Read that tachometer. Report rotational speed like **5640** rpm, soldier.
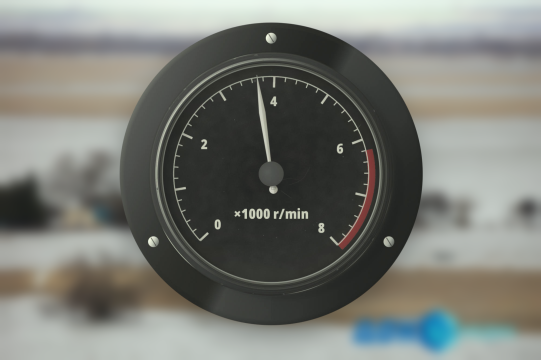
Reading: **3700** rpm
